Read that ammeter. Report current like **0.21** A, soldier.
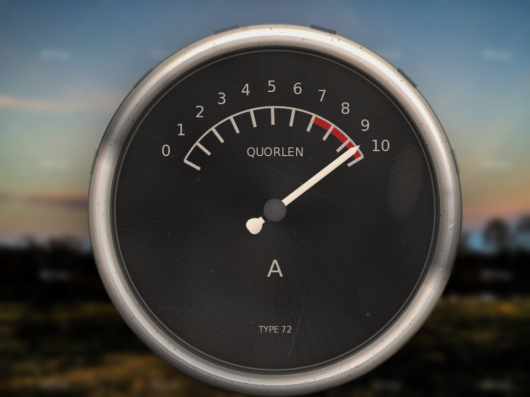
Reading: **9.5** A
